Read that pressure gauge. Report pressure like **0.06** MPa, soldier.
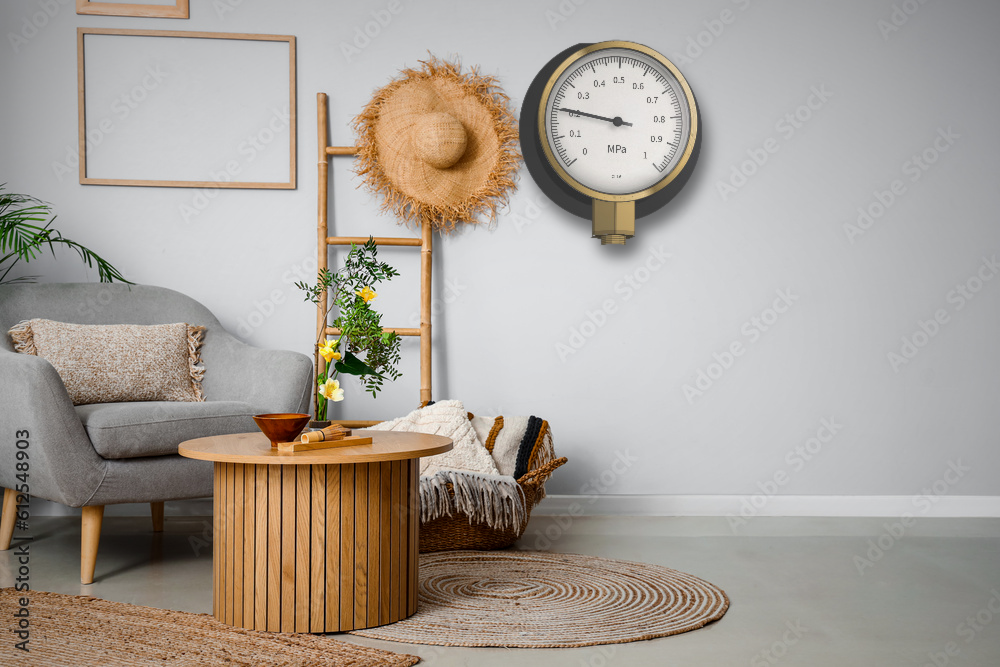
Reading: **0.2** MPa
